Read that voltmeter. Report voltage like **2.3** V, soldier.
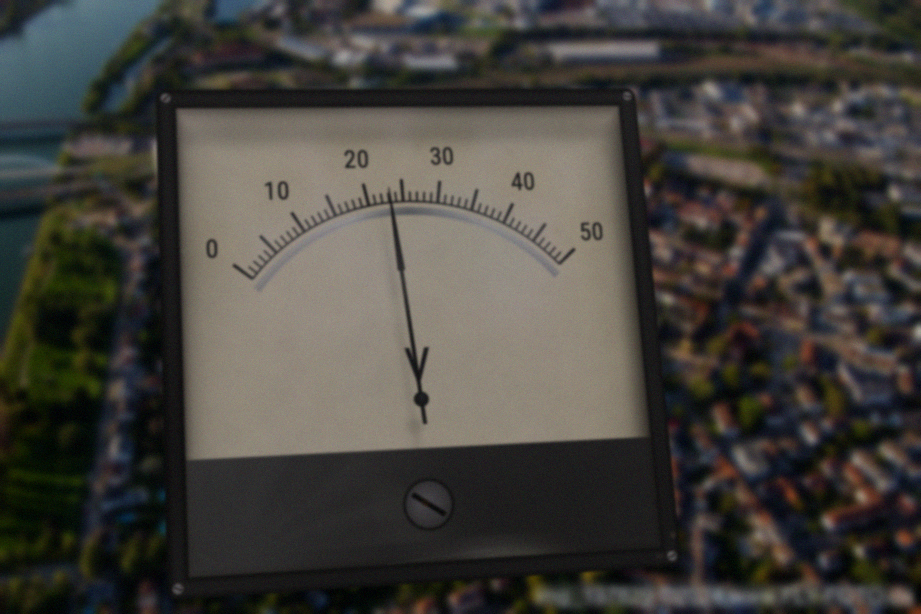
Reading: **23** V
